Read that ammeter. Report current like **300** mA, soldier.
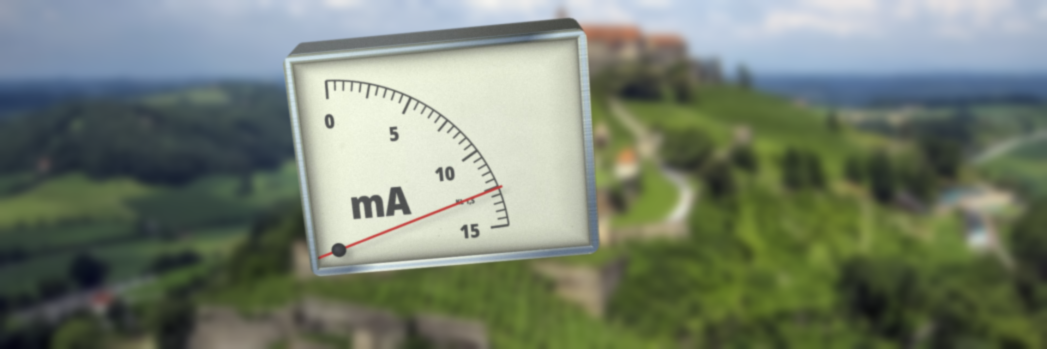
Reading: **12.5** mA
